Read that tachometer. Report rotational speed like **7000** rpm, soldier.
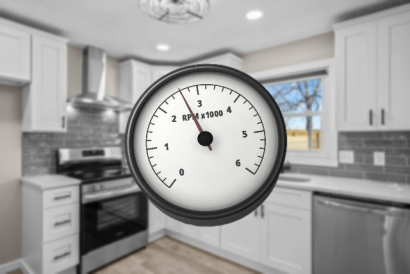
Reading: **2600** rpm
